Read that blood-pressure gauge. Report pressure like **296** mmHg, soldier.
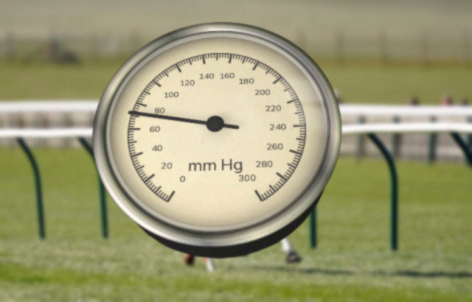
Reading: **70** mmHg
